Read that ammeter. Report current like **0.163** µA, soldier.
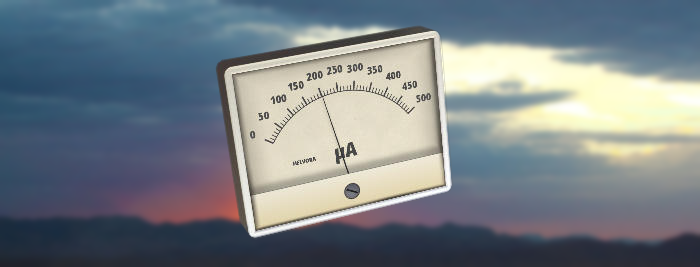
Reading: **200** µA
